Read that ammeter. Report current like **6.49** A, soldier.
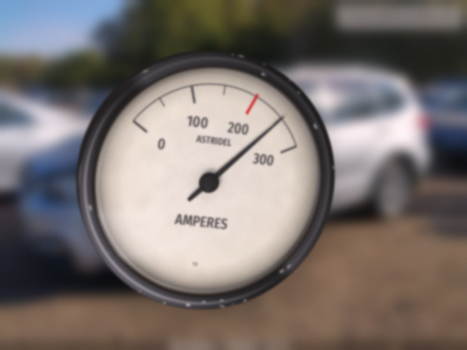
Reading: **250** A
